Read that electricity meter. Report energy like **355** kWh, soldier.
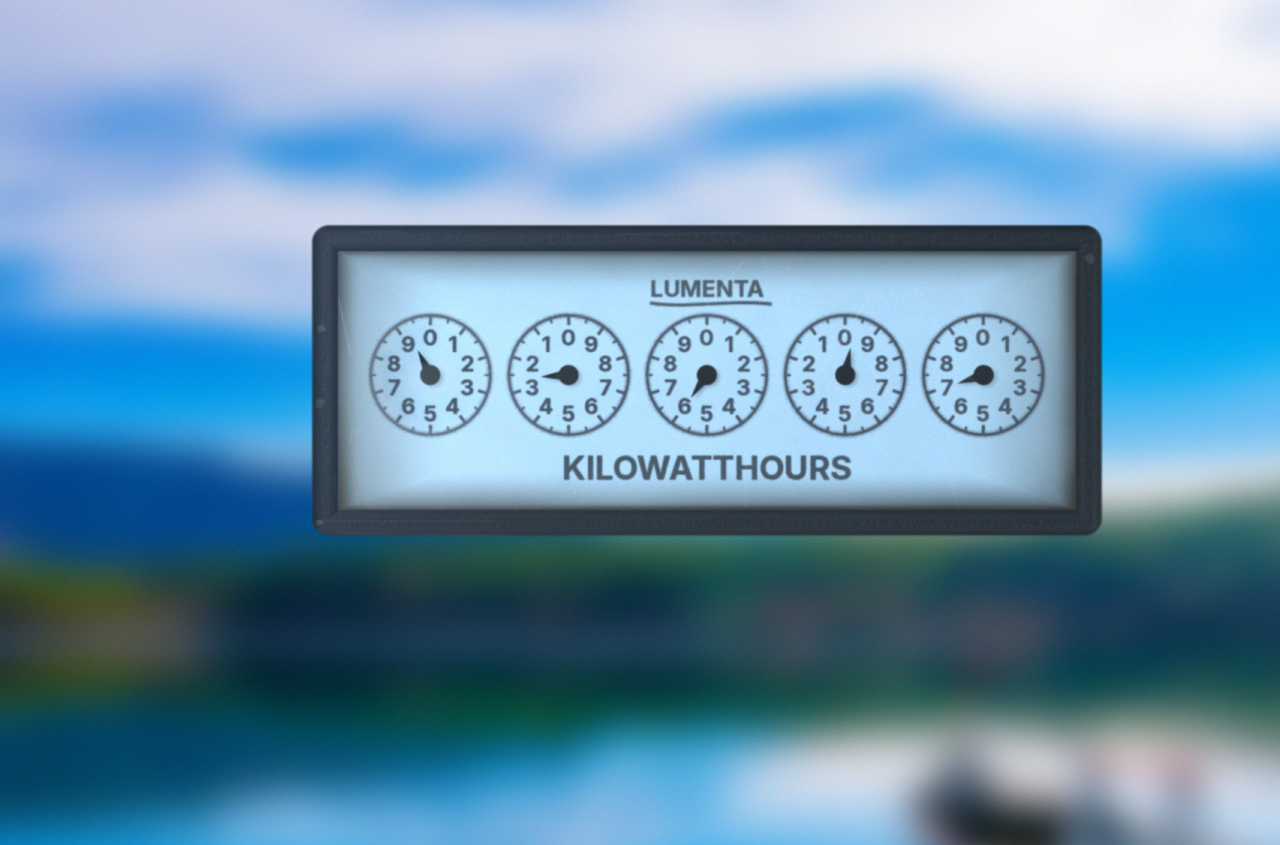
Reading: **92597** kWh
